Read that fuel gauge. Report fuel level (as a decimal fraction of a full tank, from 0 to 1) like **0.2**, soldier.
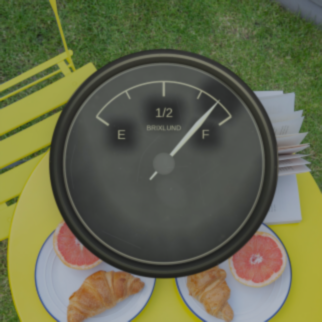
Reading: **0.875**
